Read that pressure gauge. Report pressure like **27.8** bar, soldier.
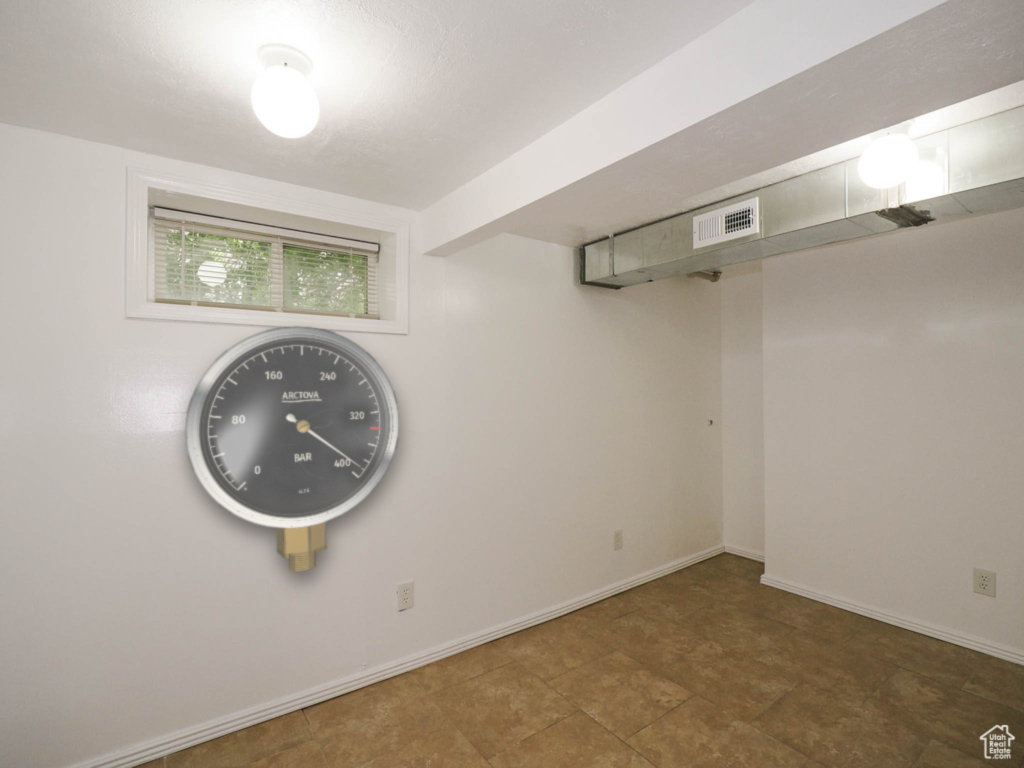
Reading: **390** bar
